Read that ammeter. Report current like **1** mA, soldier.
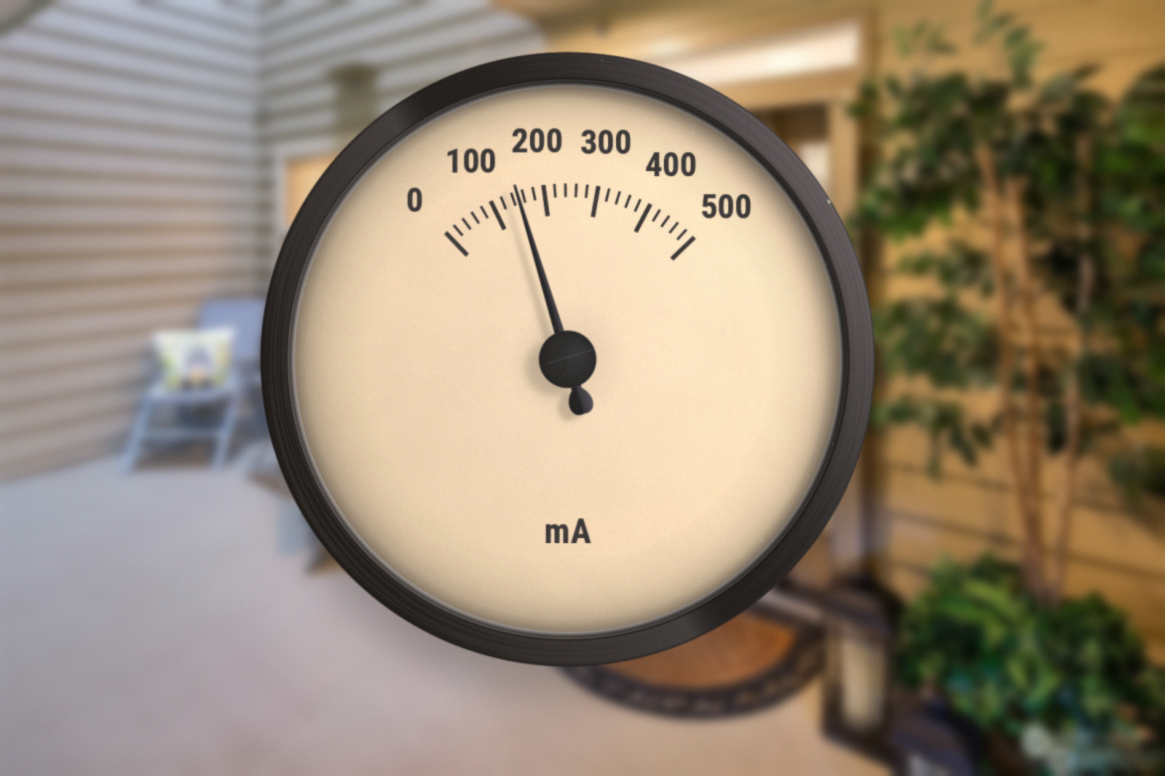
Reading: **150** mA
